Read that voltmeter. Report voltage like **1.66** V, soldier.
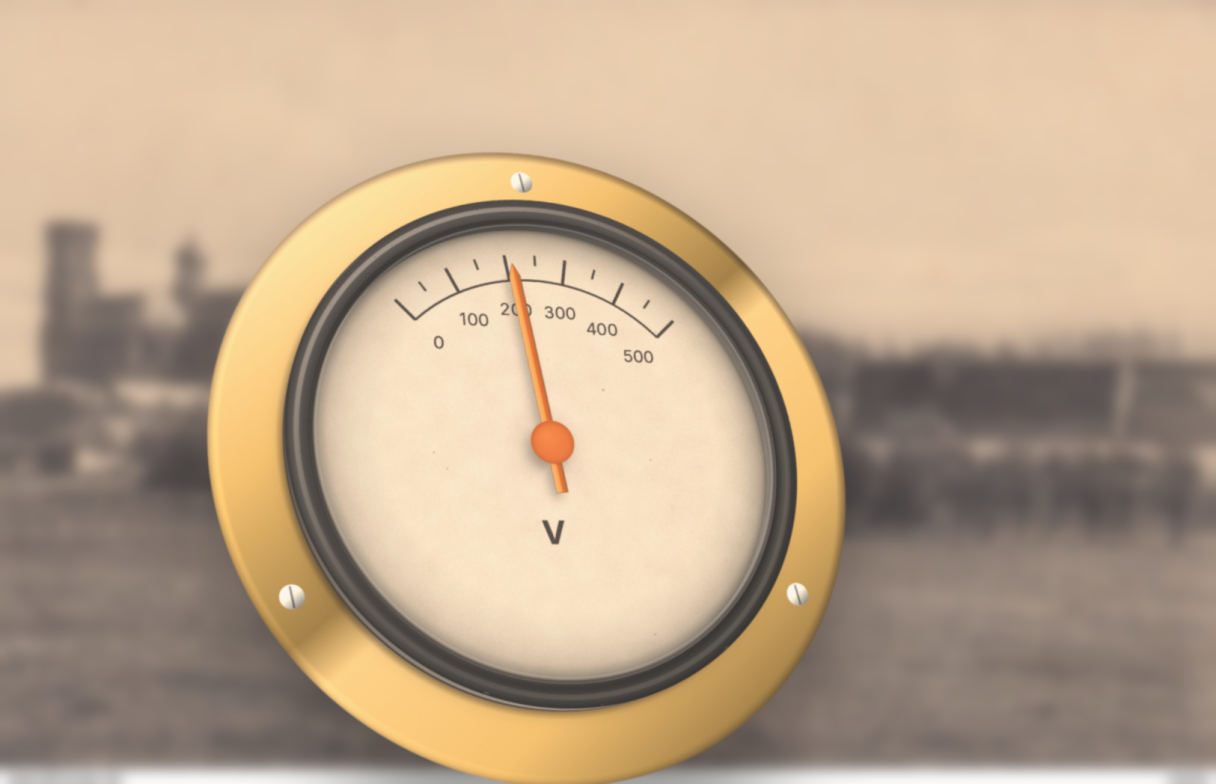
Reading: **200** V
